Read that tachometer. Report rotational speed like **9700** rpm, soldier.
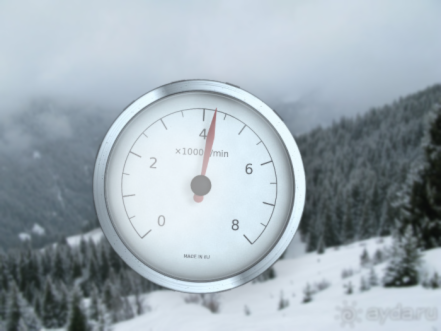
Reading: **4250** rpm
